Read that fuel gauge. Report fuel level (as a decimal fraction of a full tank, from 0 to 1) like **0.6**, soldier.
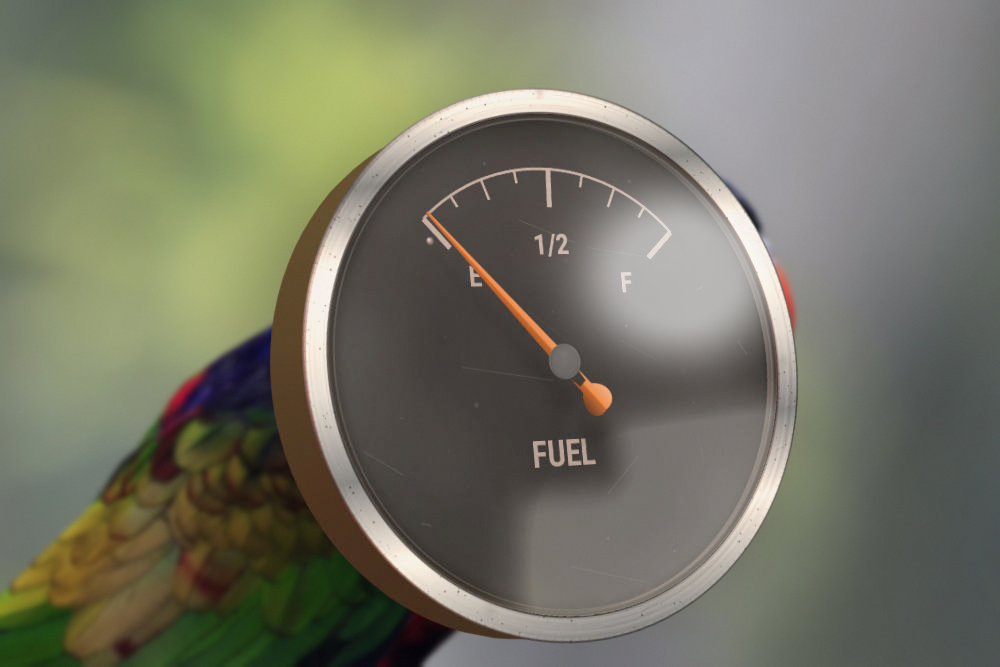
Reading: **0**
